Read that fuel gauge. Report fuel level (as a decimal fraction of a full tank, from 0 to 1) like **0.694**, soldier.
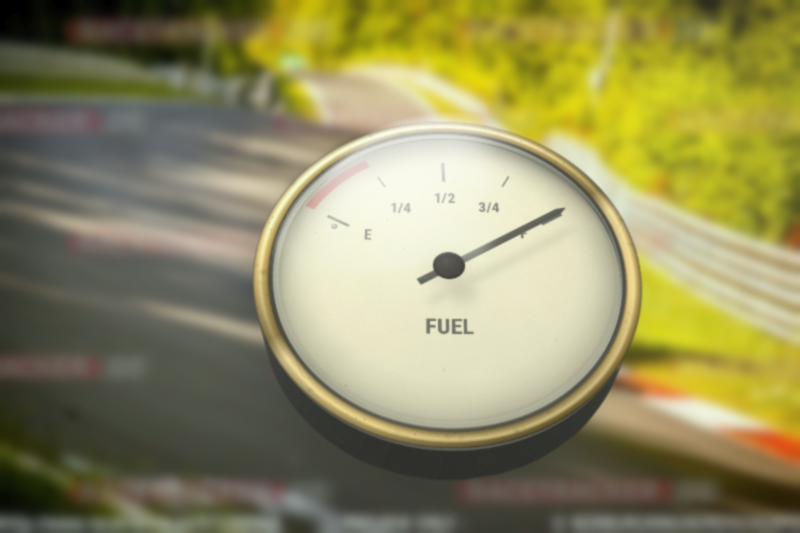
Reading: **1**
